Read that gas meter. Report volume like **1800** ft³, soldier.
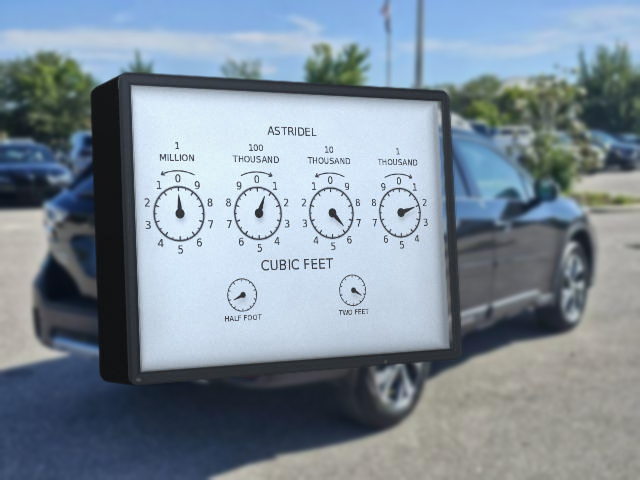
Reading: **6200** ft³
